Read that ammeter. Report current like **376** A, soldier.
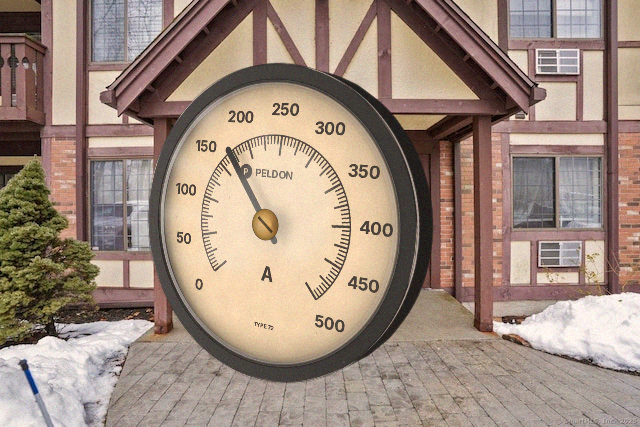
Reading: **175** A
